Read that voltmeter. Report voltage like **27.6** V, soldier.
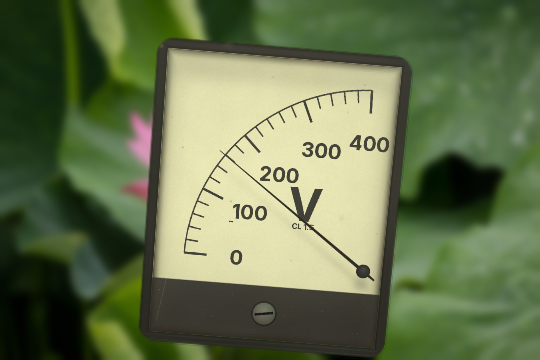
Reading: **160** V
